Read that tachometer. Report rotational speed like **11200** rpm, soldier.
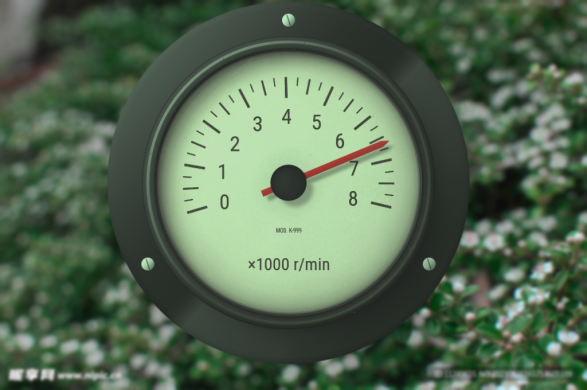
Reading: **6625** rpm
